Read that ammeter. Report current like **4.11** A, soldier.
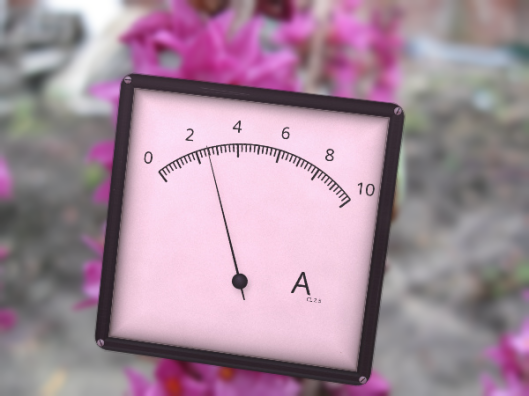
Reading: **2.6** A
